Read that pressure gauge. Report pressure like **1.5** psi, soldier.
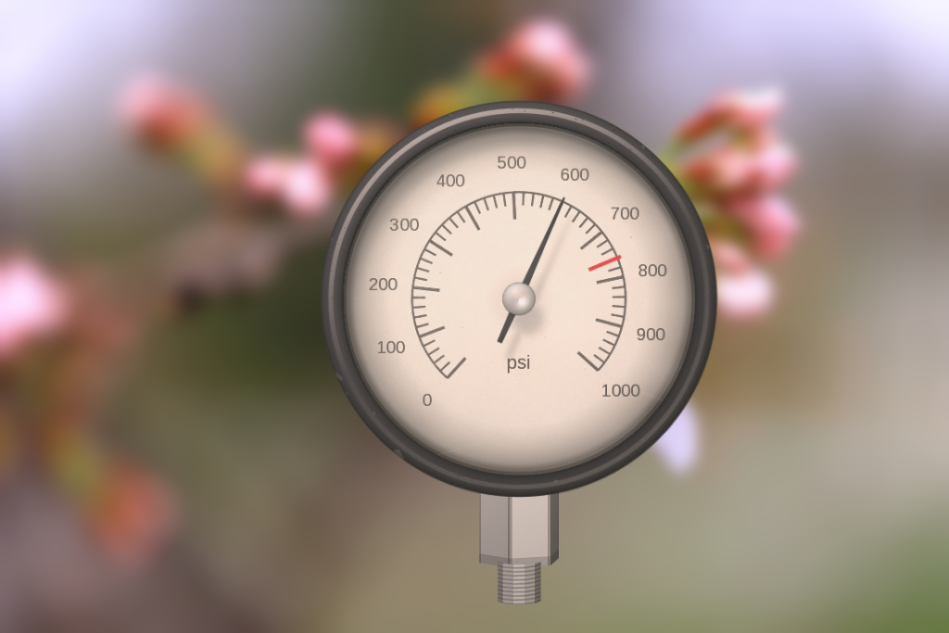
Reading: **600** psi
